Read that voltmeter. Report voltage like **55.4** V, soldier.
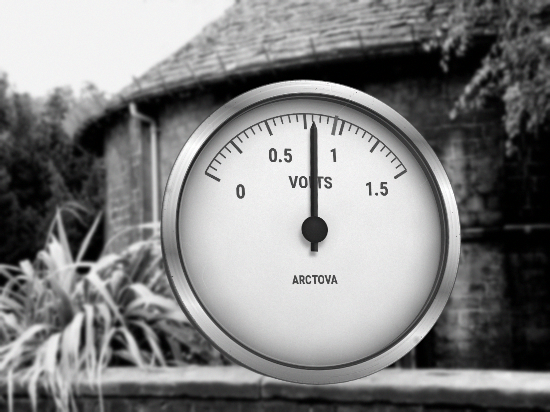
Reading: **0.8** V
